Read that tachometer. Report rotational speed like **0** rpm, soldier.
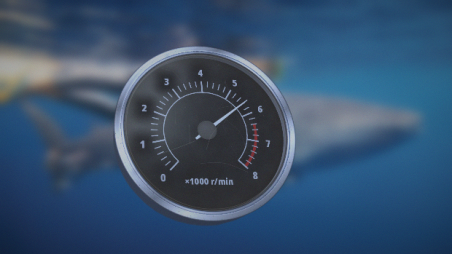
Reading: **5600** rpm
